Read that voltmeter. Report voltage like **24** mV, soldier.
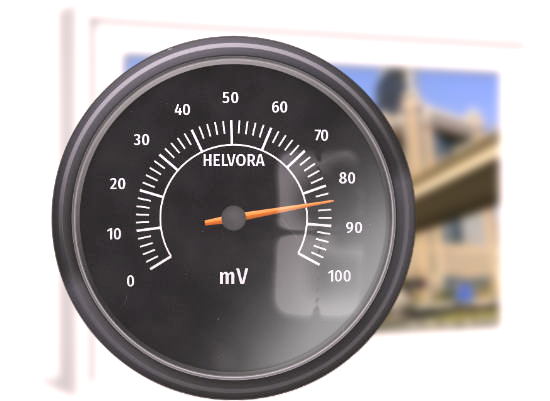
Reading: **84** mV
